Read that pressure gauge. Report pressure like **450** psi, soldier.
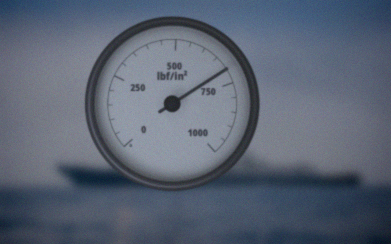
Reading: **700** psi
